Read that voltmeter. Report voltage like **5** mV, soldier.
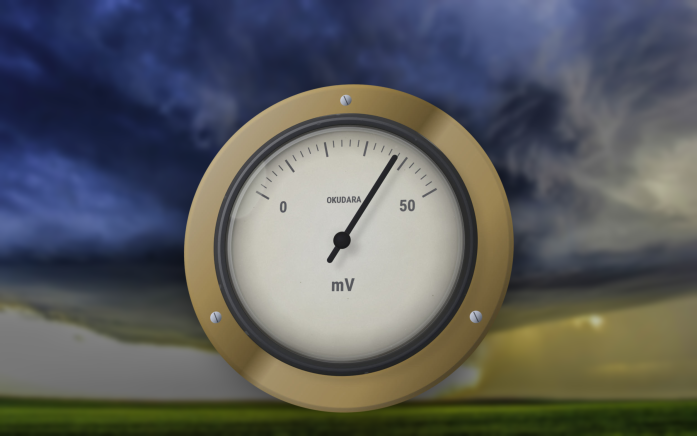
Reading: **38** mV
